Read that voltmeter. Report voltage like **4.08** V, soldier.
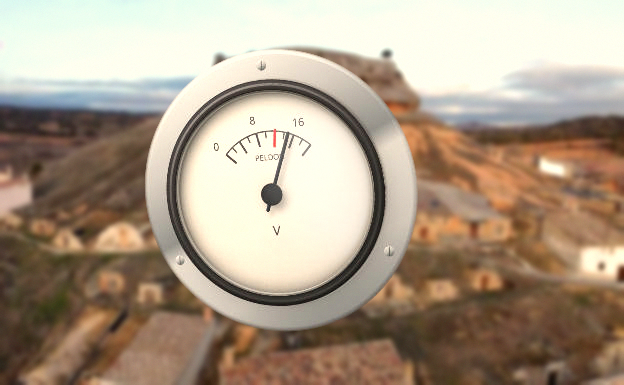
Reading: **15** V
